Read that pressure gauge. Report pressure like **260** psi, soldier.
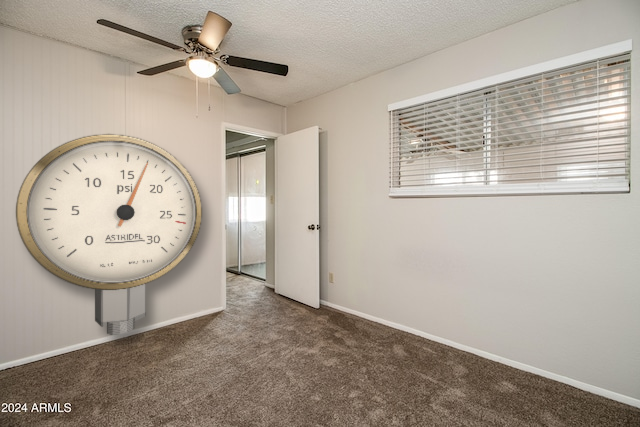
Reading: **17** psi
